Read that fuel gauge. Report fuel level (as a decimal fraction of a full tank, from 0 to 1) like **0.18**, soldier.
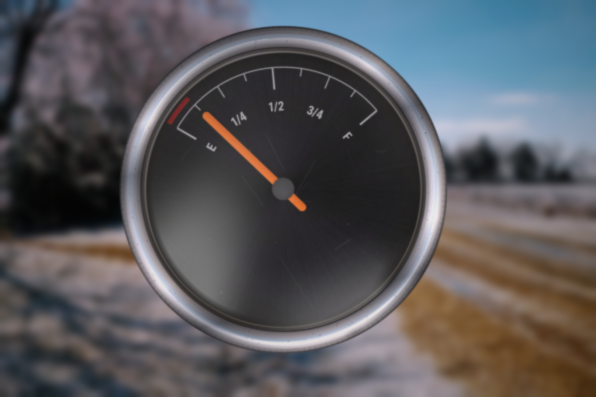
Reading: **0.125**
